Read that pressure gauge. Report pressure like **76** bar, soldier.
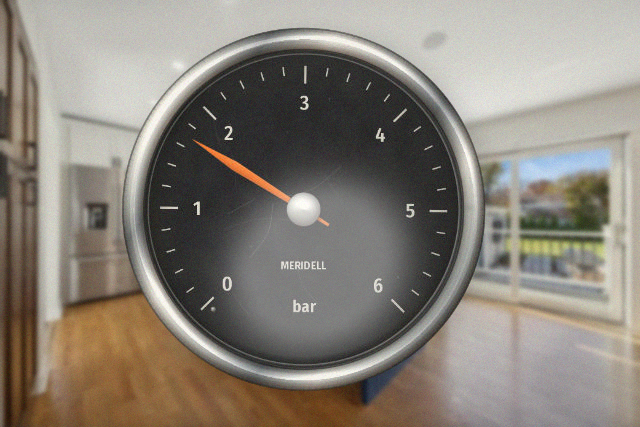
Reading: **1.7** bar
